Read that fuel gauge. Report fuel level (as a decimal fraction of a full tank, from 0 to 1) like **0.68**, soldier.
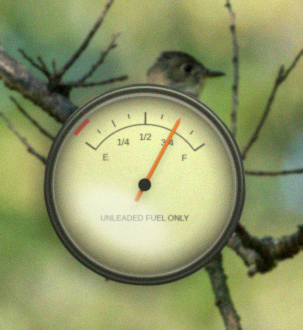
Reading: **0.75**
